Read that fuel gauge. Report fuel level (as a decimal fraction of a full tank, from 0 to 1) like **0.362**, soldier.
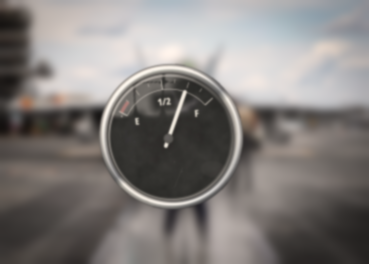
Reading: **0.75**
